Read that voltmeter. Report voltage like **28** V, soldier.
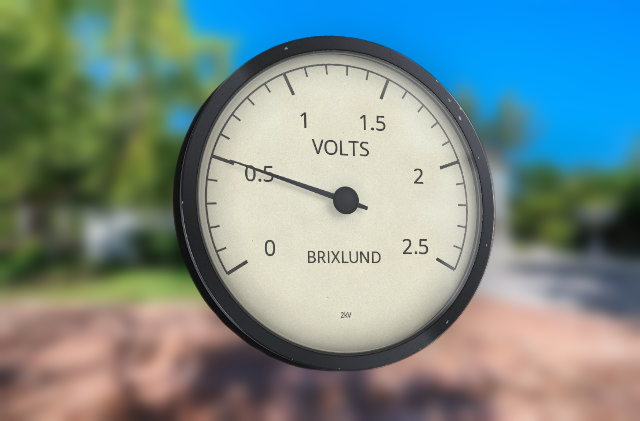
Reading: **0.5** V
